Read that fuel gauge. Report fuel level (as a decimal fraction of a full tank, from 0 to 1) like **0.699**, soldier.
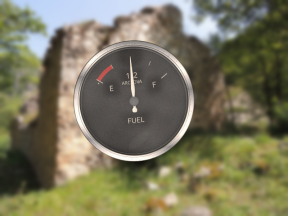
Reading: **0.5**
